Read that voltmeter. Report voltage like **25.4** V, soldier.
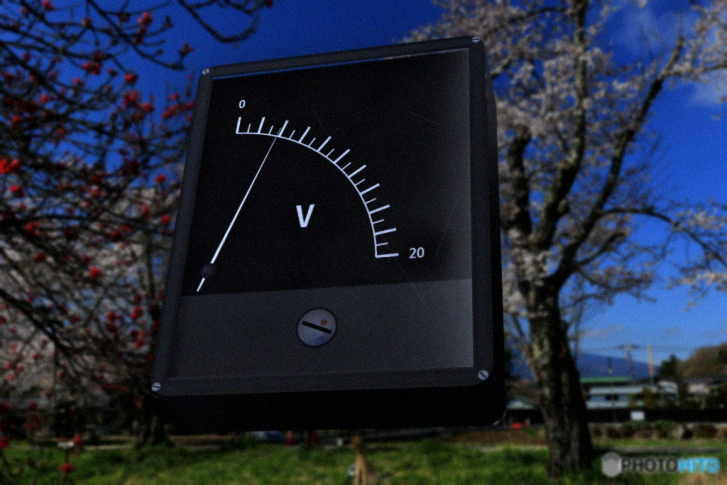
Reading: **4** V
